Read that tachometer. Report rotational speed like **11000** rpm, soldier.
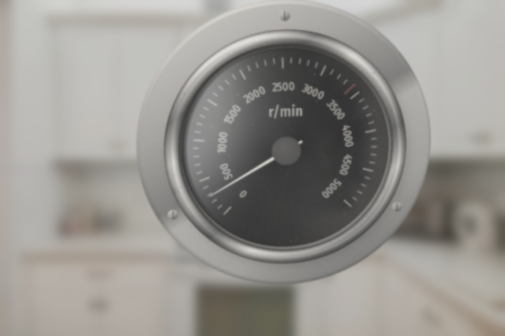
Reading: **300** rpm
